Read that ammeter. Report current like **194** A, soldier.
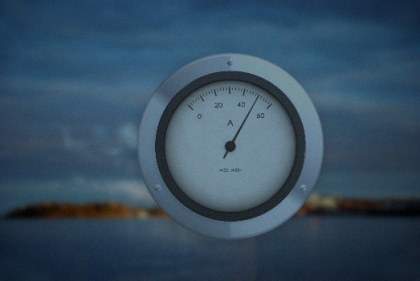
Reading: **50** A
